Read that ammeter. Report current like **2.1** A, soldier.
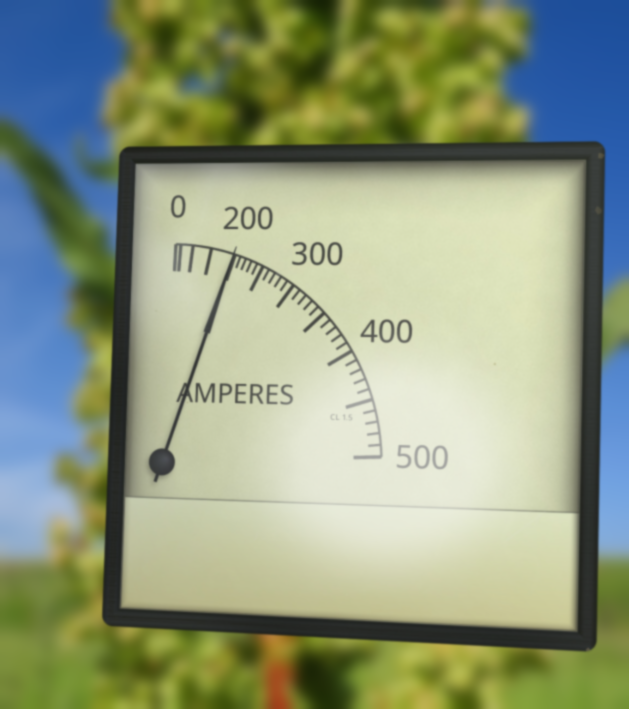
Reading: **200** A
